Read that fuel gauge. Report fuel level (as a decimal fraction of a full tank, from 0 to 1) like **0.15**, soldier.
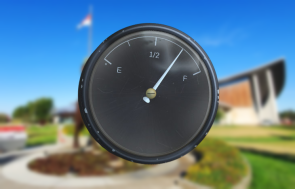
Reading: **0.75**
